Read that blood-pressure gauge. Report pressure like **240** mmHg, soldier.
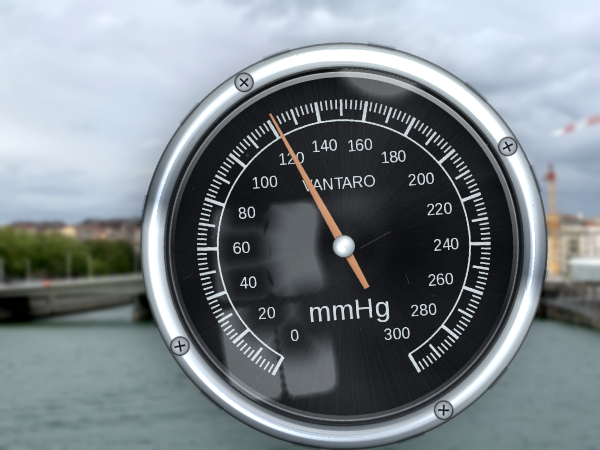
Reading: **122** mmHg
